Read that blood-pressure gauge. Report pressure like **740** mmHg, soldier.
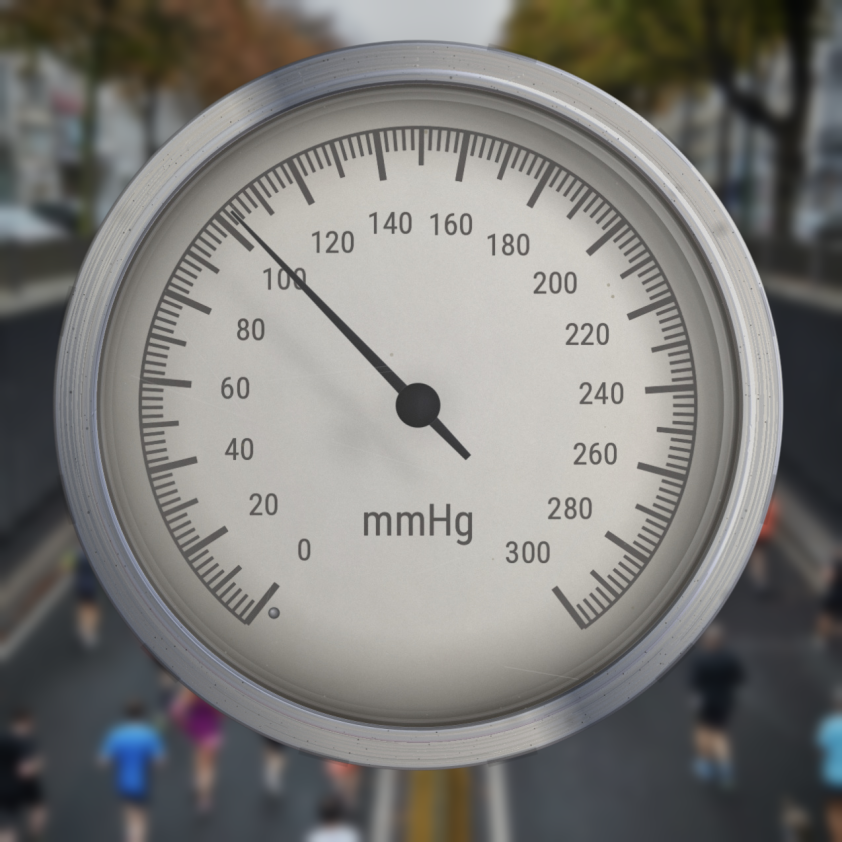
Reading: **103** mmHg
